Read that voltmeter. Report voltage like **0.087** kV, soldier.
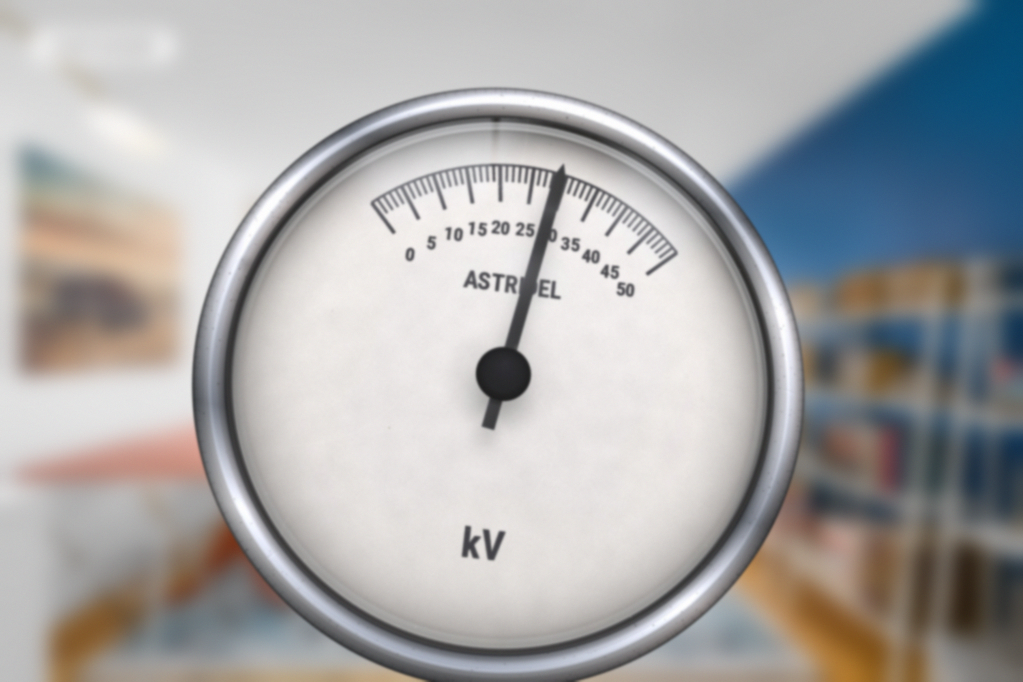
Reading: **29** kV
